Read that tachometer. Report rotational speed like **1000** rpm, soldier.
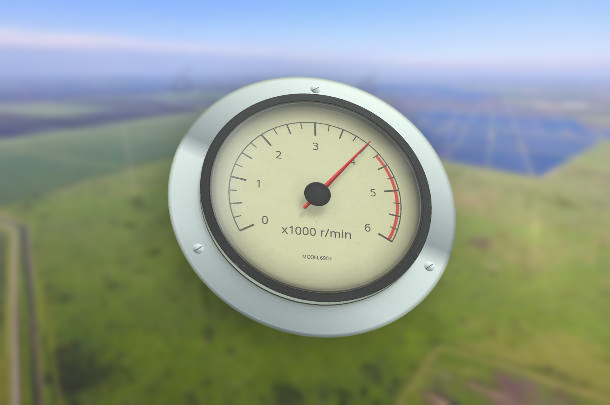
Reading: **4000** rpm
